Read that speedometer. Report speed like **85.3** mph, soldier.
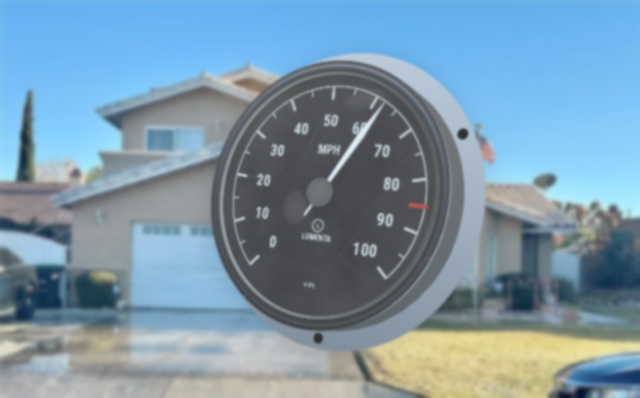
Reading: **62.5** mph
